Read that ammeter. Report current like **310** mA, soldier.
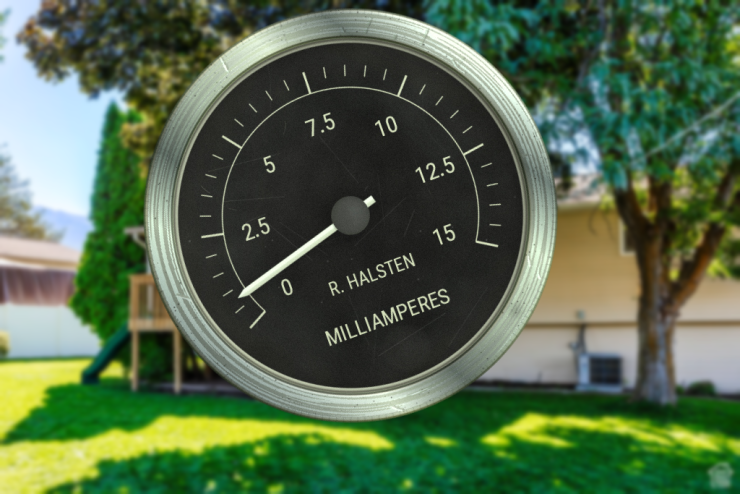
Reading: **0.75** mA
